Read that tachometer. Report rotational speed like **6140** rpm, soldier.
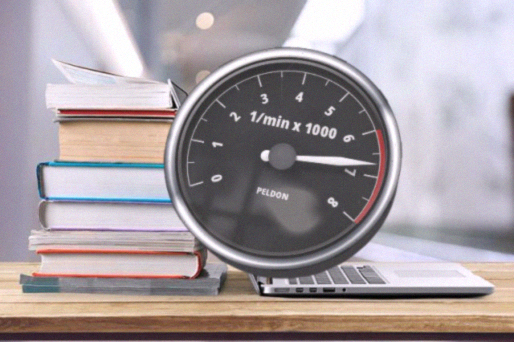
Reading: **6750** rpm
